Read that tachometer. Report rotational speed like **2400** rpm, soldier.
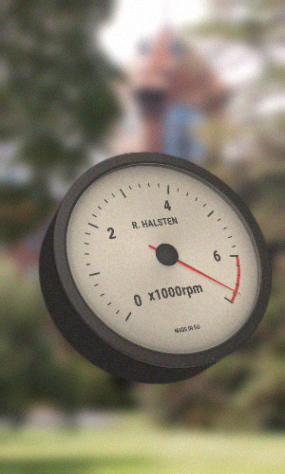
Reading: **6800** rpm
